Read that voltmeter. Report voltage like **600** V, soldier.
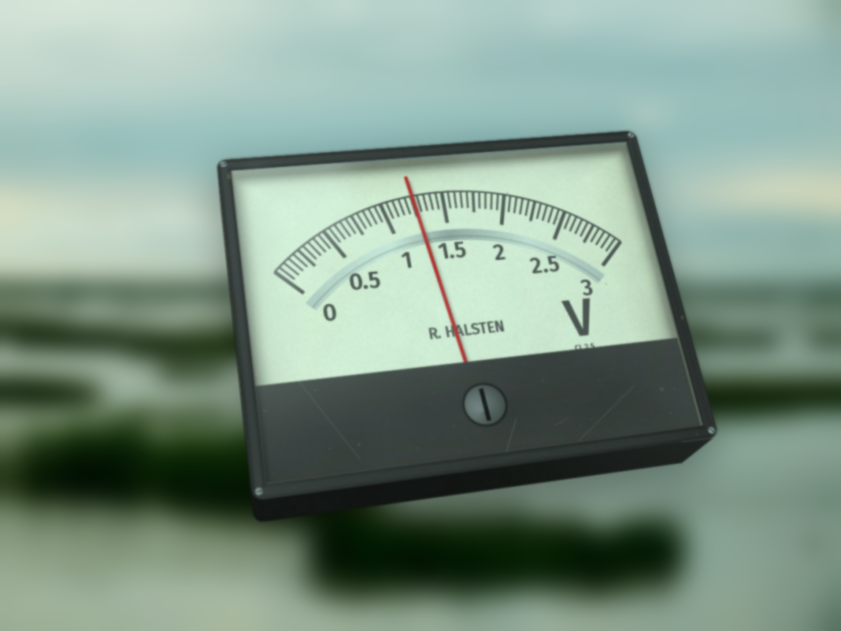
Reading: **1.25** V
